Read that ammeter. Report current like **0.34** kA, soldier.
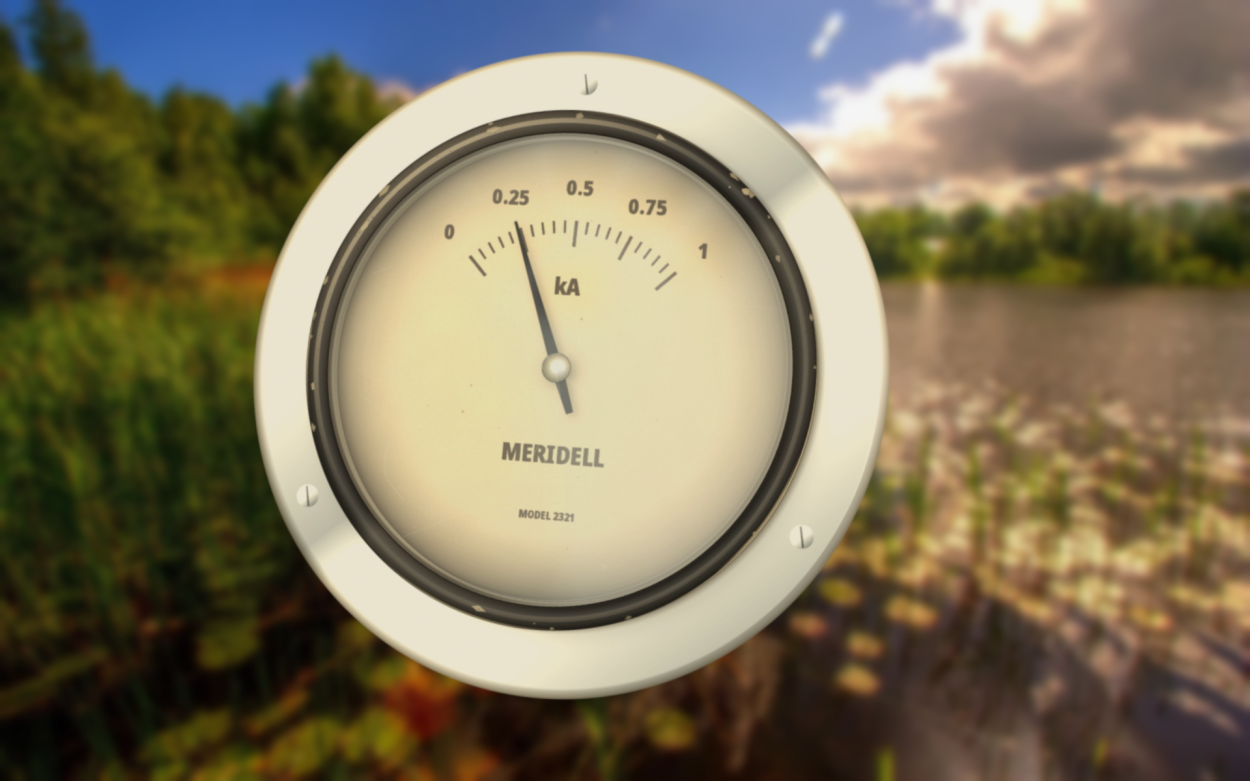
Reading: **0.25** kA
